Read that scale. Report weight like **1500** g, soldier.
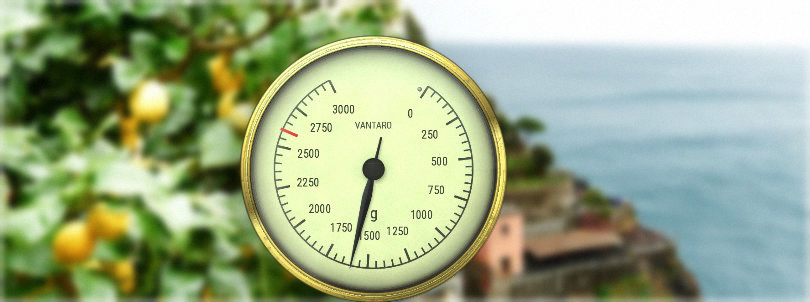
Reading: **1600** g
